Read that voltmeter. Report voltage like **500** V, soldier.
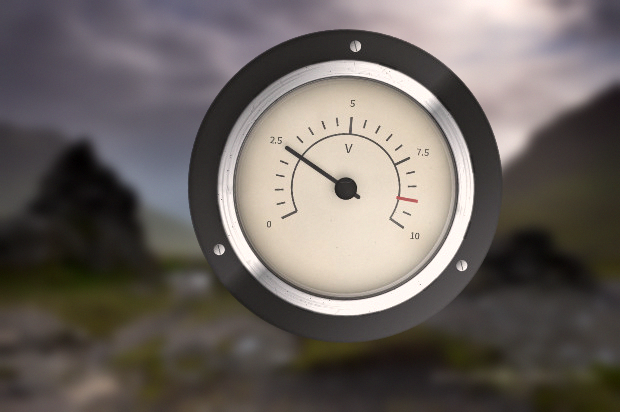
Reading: **2.5** V
